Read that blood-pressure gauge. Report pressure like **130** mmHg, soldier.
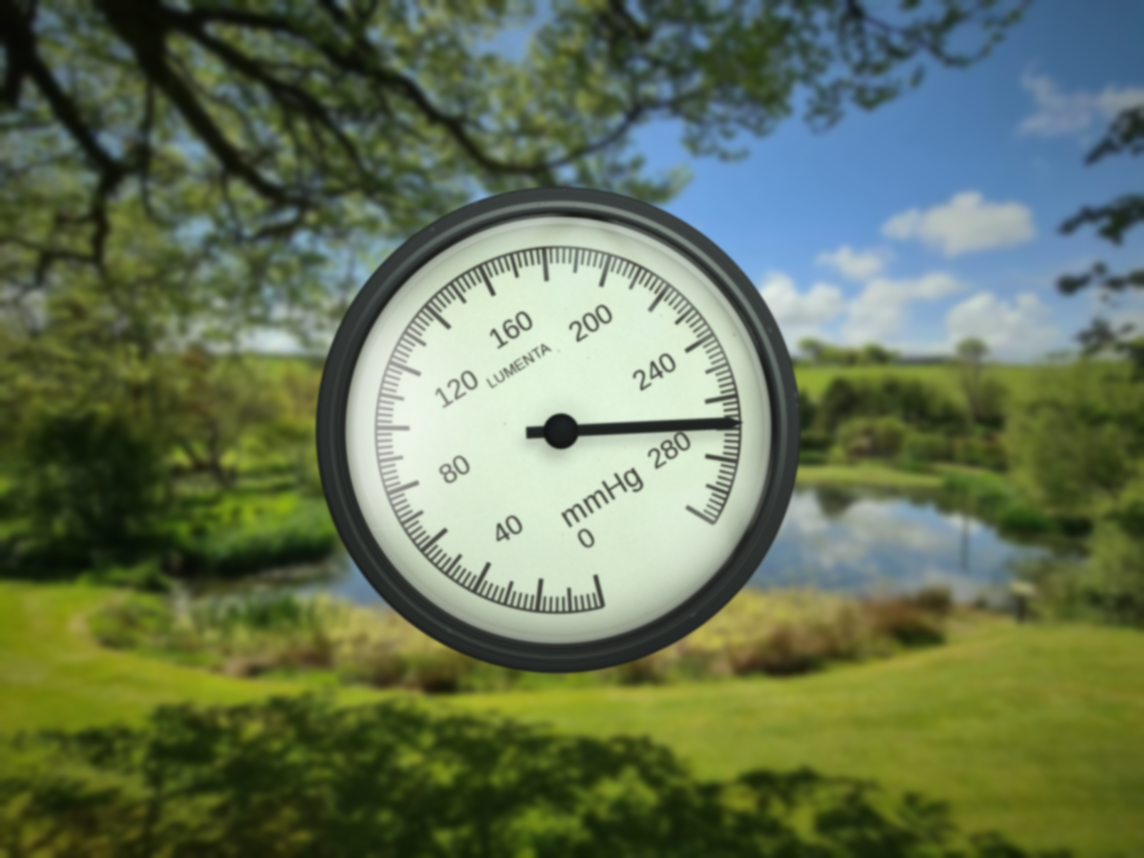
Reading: **268** mmHg
